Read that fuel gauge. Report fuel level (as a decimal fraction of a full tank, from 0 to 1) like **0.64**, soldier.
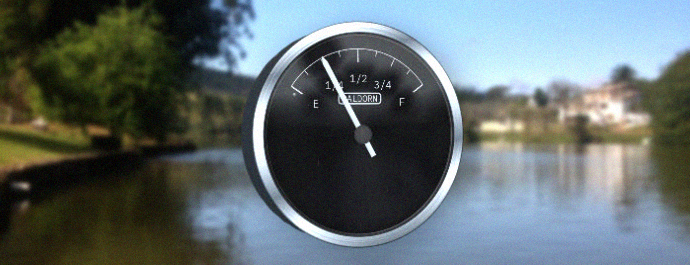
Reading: **0.25**
